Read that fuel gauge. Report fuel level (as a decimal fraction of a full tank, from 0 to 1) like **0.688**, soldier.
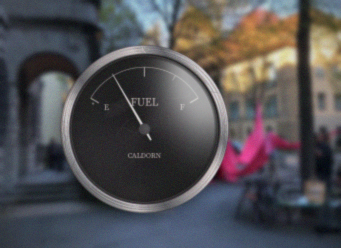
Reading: **0.25**
